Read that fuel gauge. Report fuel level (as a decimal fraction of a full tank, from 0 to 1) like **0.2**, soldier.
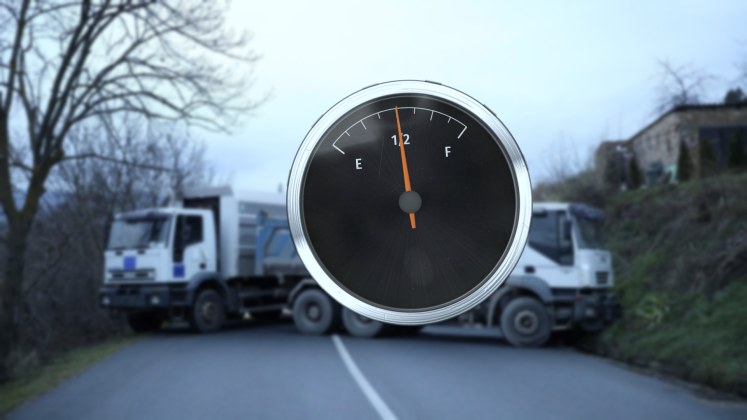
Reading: **0.5**
